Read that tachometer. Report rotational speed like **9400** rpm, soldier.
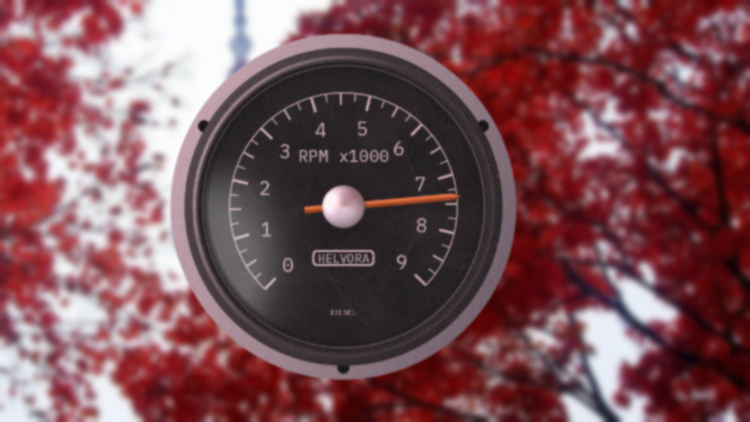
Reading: **7375** rpm
